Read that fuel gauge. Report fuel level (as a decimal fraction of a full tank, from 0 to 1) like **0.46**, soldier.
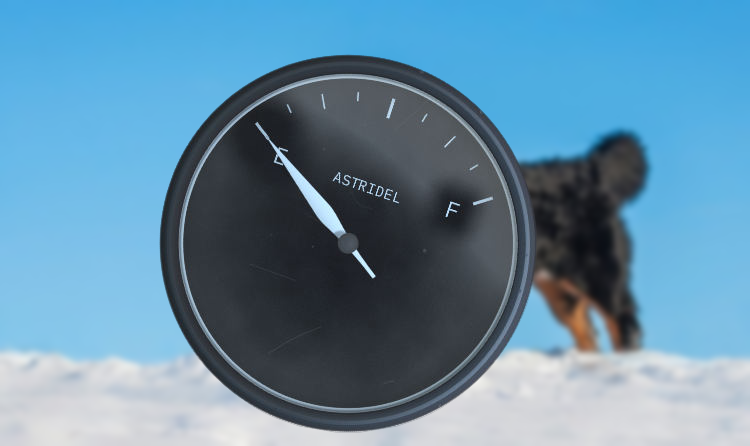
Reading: **0**
